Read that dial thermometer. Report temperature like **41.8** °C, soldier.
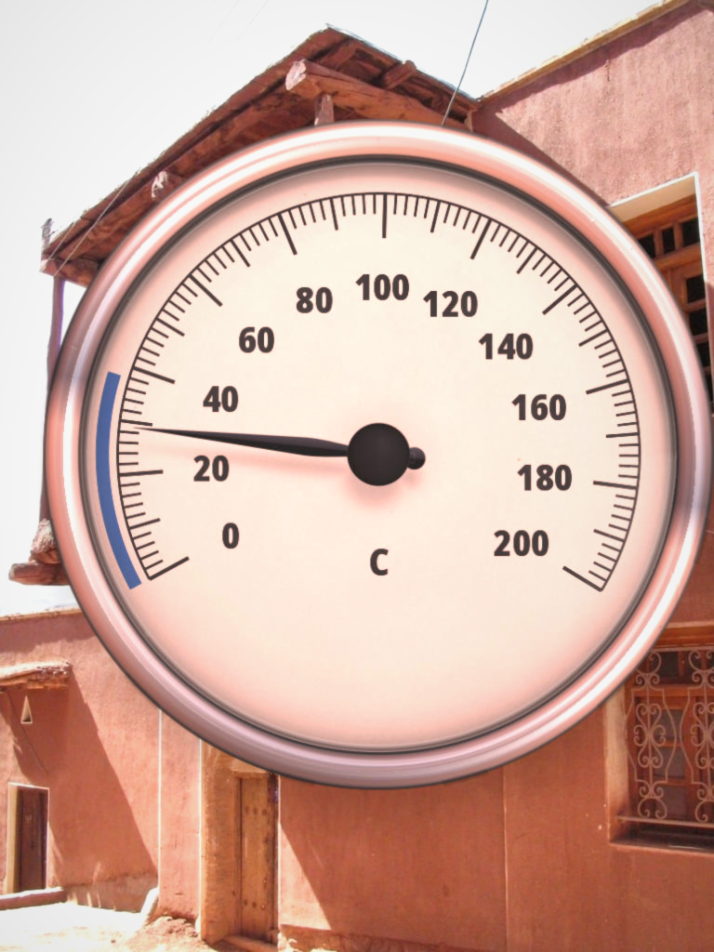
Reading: **29** °C
